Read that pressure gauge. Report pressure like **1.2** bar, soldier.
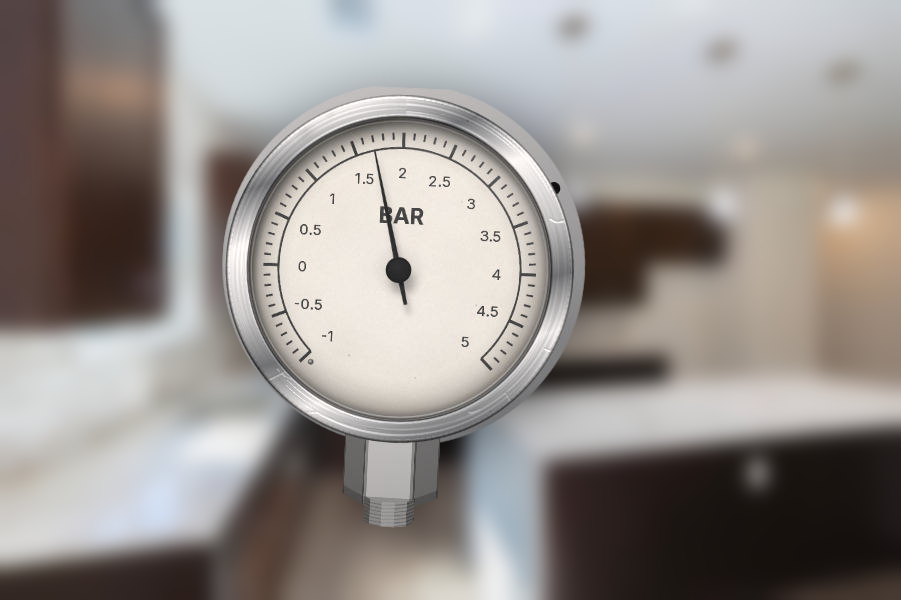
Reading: **1.7** bar
